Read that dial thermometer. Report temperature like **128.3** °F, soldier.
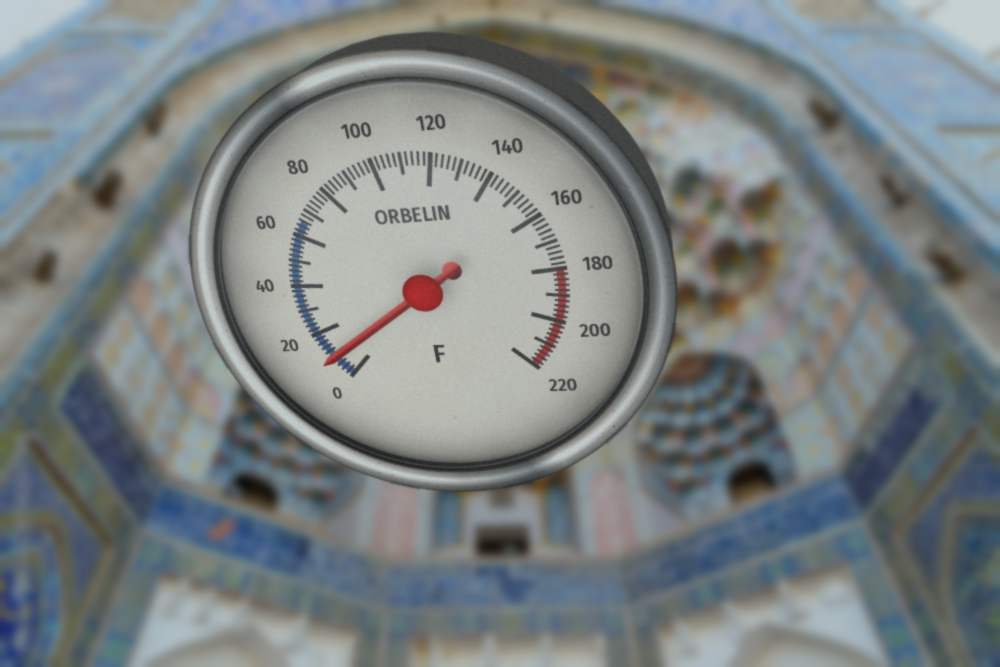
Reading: **10** °F
